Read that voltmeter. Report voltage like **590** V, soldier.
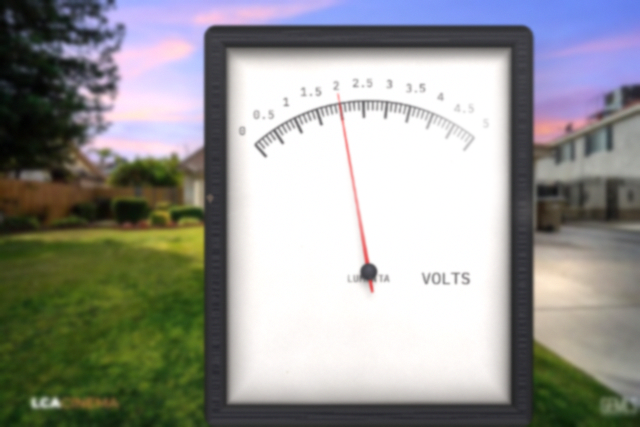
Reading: **2** V
